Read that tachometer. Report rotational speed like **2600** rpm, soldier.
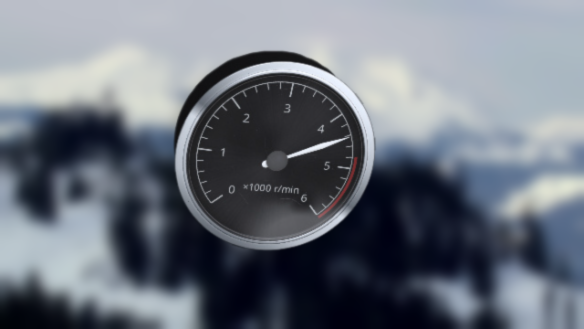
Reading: **4400** rpm
